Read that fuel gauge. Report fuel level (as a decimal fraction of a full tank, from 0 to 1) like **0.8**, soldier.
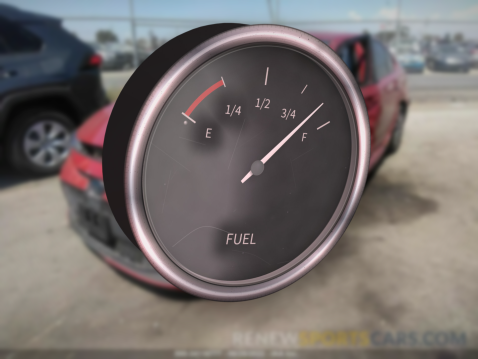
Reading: **0.875**
